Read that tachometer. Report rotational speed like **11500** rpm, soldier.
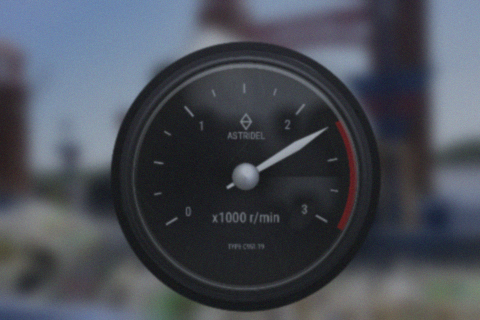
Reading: **2250** rpm
